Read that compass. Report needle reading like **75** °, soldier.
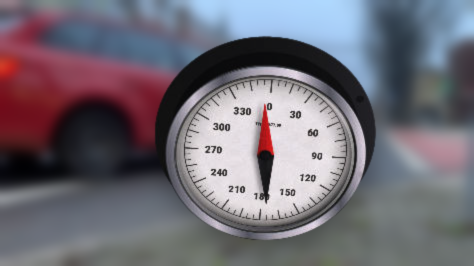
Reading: **355** °
